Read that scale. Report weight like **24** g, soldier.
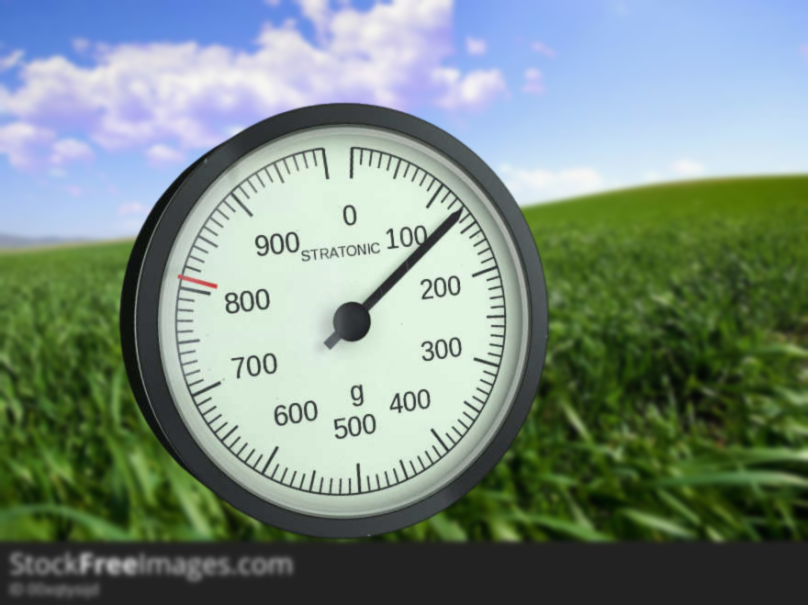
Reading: **130** g
